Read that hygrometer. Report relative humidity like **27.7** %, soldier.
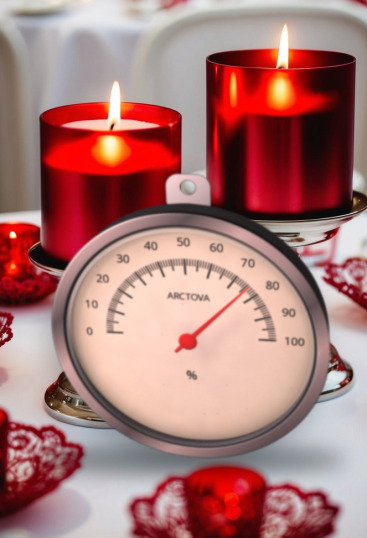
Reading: **75** %
